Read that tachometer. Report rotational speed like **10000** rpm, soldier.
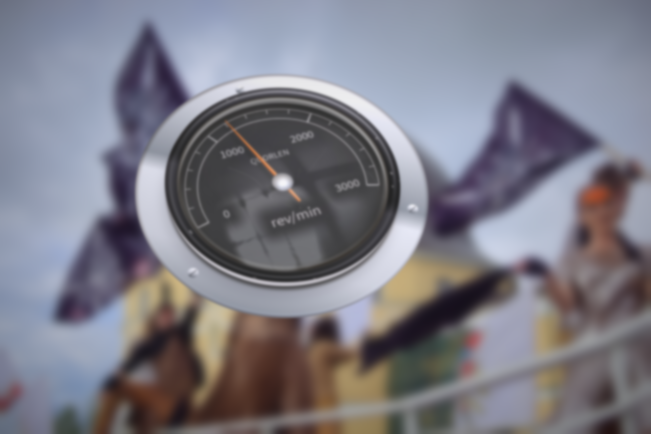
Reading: **1200** rpm
